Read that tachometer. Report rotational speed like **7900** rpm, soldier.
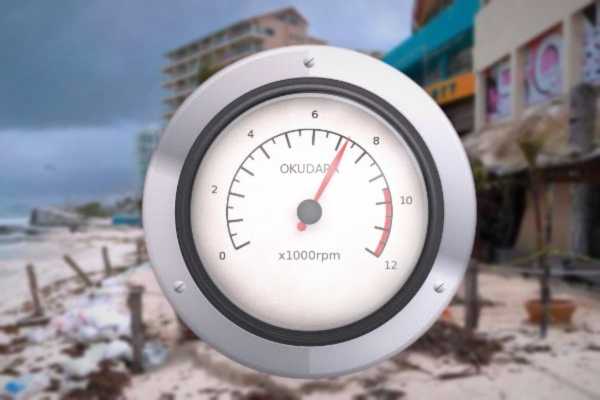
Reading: **7250** rpm
